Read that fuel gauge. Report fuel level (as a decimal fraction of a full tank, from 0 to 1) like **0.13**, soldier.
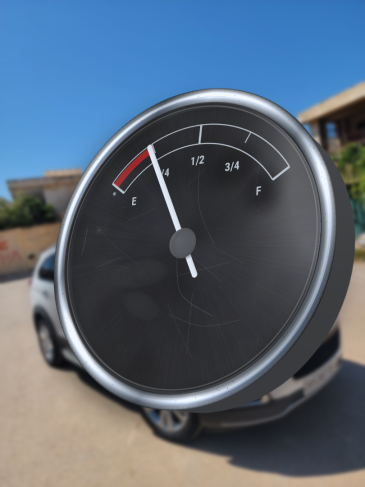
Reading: **0.25**
